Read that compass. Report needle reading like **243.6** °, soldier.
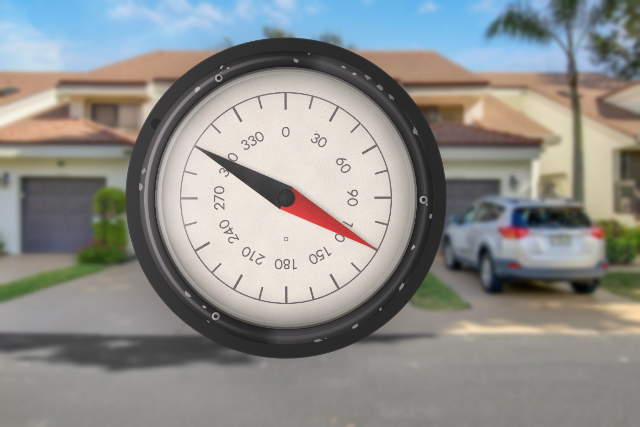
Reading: **120** °
